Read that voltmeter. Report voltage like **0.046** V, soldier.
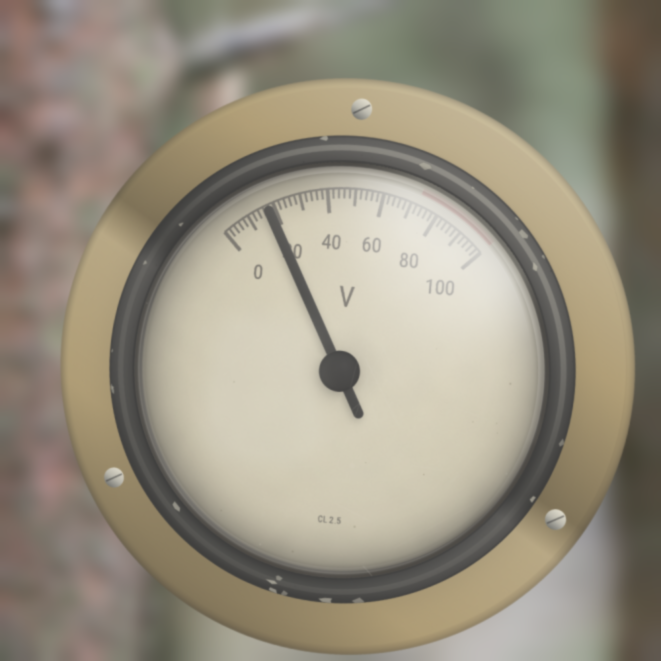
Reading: **18** V
